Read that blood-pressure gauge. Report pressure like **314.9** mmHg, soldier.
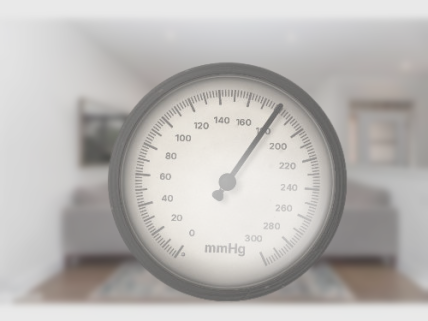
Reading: **180** mmHg
